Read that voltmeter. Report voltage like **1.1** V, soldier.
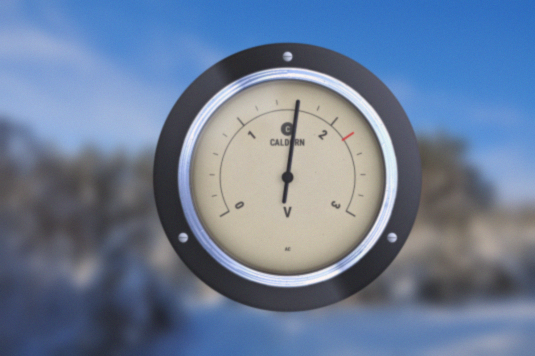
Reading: **1.6** V
